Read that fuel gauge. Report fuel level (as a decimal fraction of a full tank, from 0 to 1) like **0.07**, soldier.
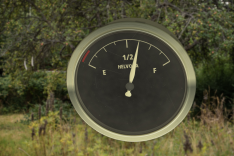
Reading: **0.625**
